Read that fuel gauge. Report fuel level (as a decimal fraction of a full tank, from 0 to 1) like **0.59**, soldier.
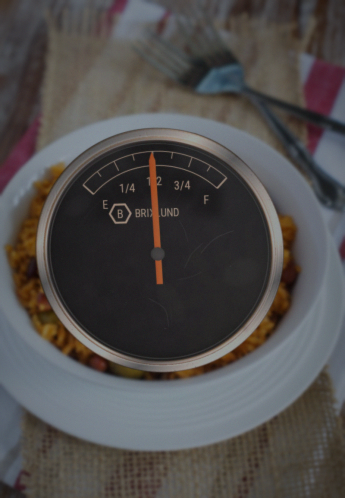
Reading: **0.5**
